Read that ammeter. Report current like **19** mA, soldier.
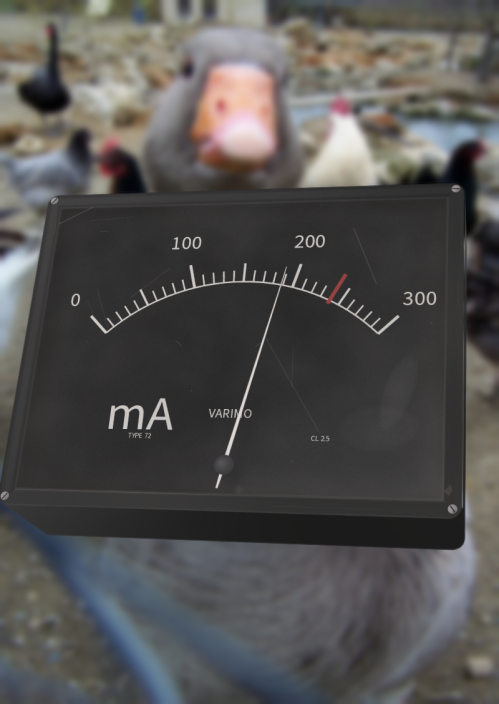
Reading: **190** mA
